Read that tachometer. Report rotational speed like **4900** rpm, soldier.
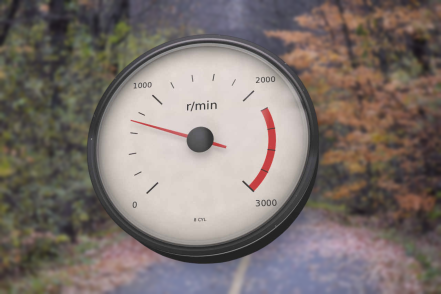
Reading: **700** rpm
